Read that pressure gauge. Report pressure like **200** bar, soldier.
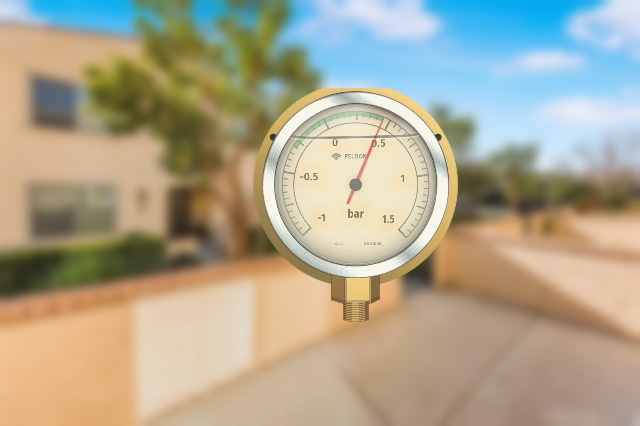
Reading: **0.45** bar
